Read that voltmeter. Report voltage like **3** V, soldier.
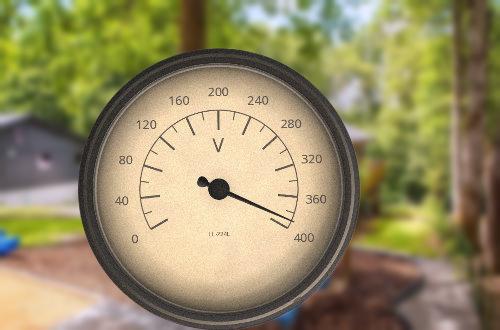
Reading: **390** V
